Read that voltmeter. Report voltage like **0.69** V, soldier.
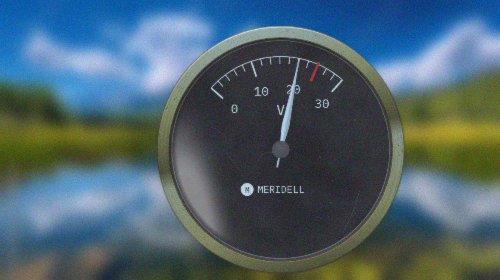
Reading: **20** V
